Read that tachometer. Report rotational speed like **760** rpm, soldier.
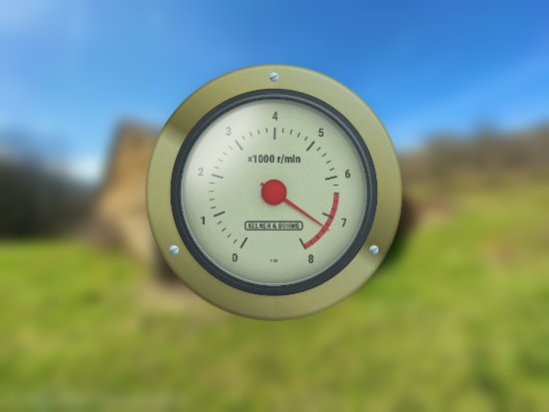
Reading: **7300** rpm
